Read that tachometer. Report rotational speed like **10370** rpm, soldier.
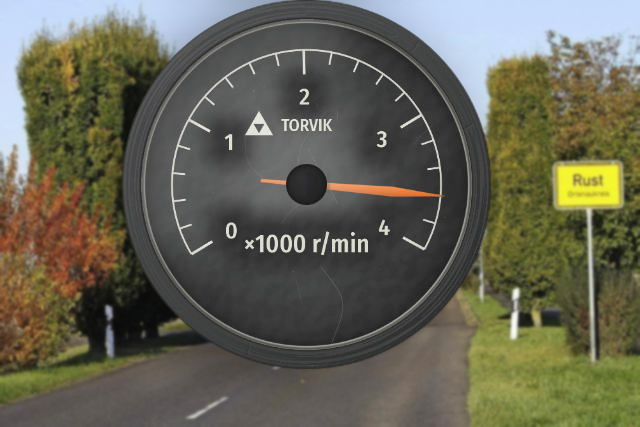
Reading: **3600** rpm
